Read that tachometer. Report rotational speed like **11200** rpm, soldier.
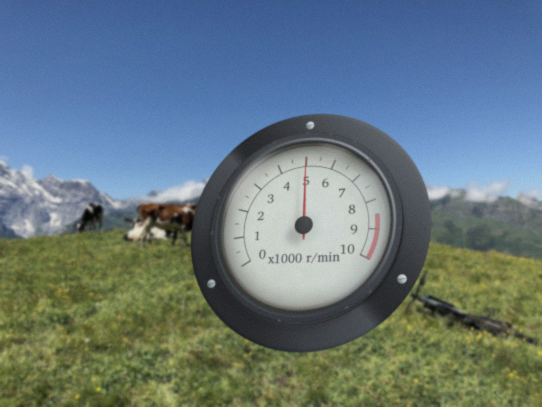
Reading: **5000** rpm
